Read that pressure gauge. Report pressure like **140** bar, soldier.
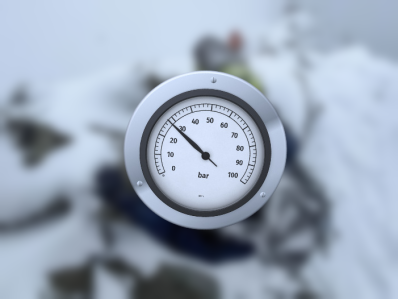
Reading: **28** bar
